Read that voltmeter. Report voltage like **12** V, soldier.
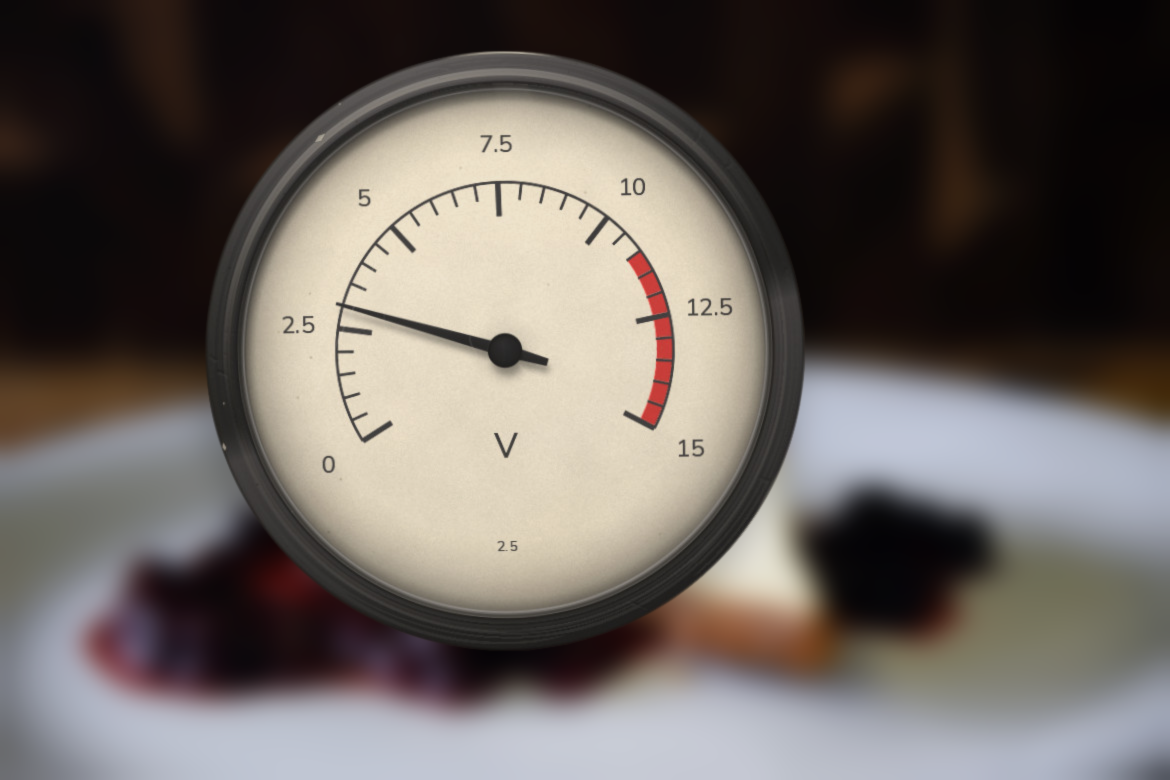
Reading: **3** V
